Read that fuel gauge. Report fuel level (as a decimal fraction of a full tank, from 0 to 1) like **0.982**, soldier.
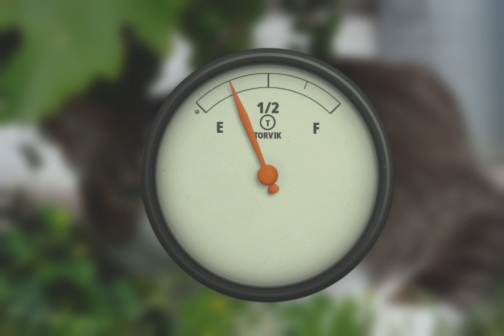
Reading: **0.25**
